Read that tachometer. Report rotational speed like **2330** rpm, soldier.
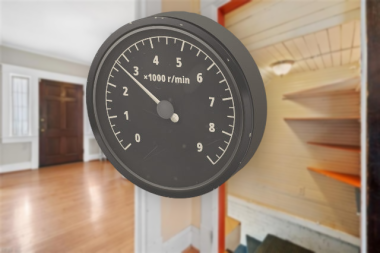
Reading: **2750** rpm
